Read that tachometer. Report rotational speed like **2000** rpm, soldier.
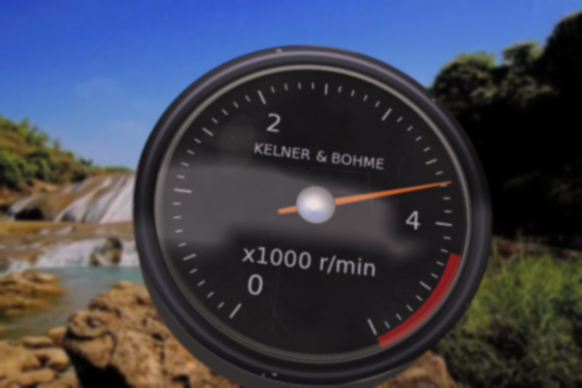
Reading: **3700** rpm
